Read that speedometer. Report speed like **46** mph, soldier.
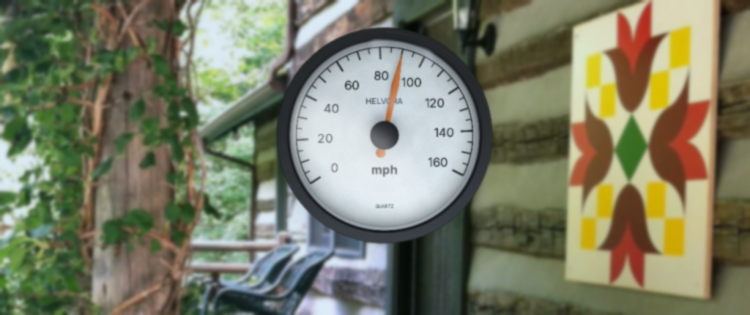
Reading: **90** mph
